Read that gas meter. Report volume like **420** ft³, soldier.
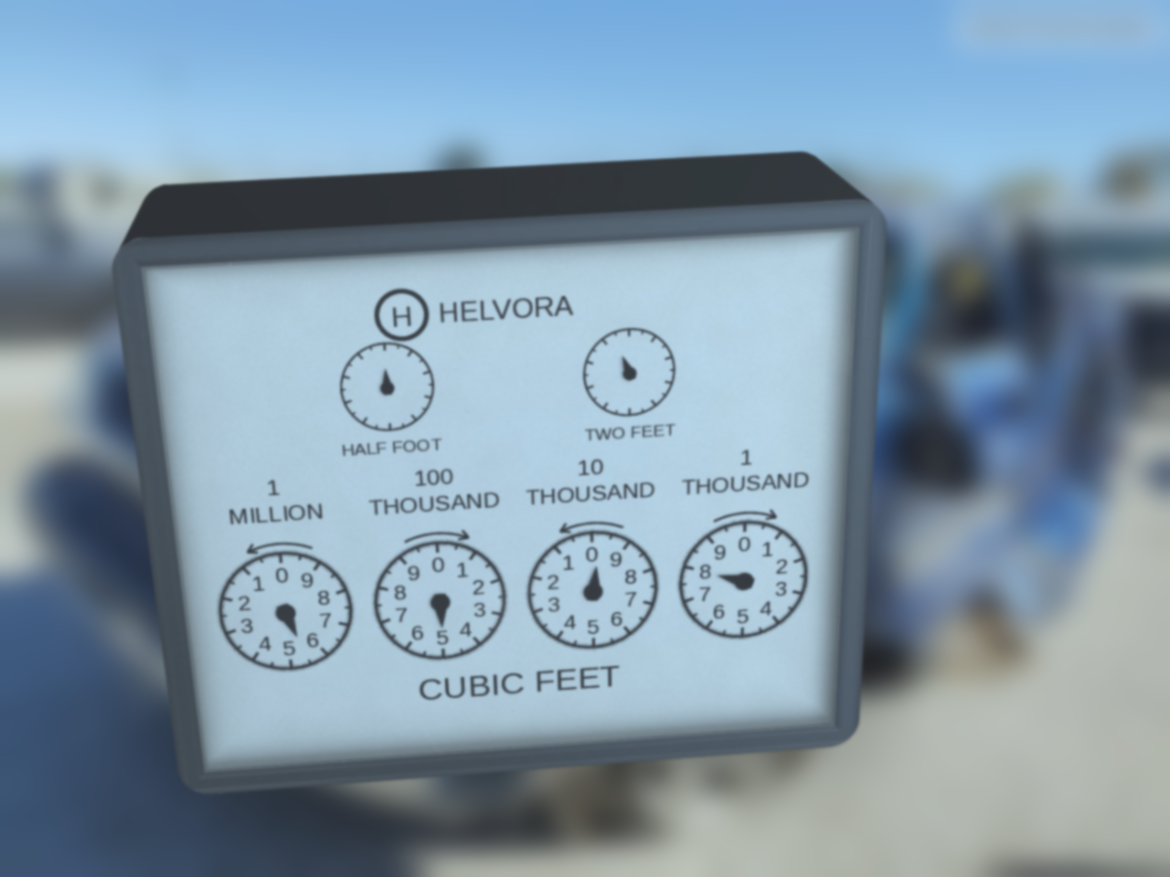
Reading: **549800** ft³
